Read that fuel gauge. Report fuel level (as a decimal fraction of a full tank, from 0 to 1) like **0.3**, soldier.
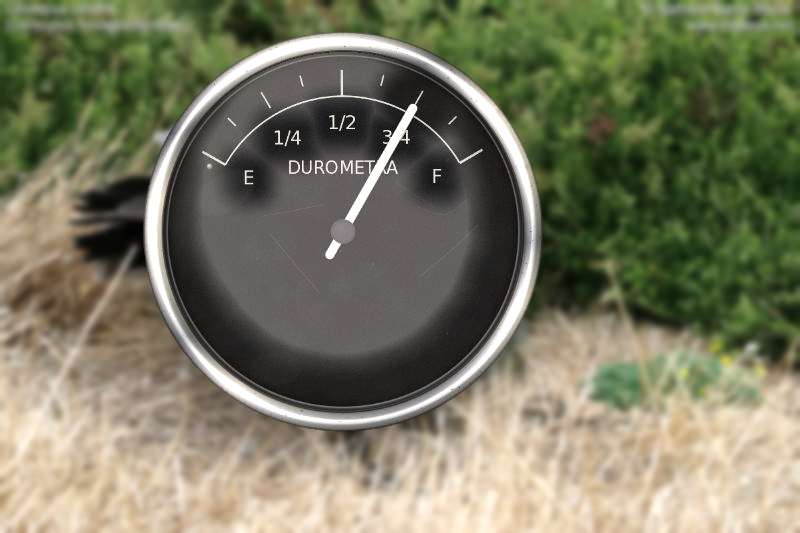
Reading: **0.75**
